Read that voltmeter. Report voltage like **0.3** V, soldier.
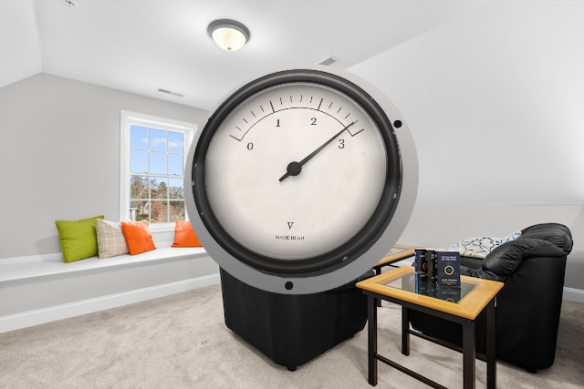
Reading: **2.8** V
